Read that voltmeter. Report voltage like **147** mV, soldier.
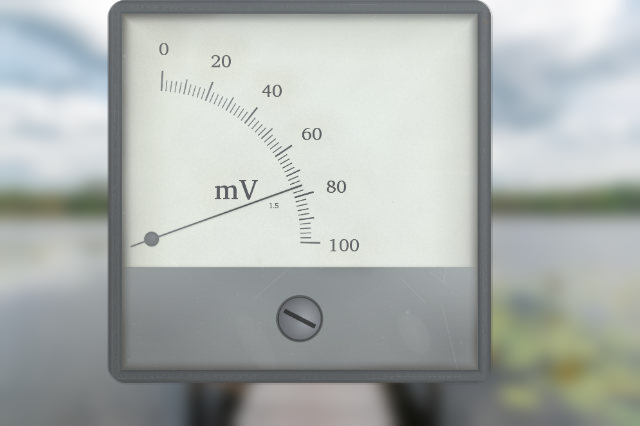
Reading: **76** mV
